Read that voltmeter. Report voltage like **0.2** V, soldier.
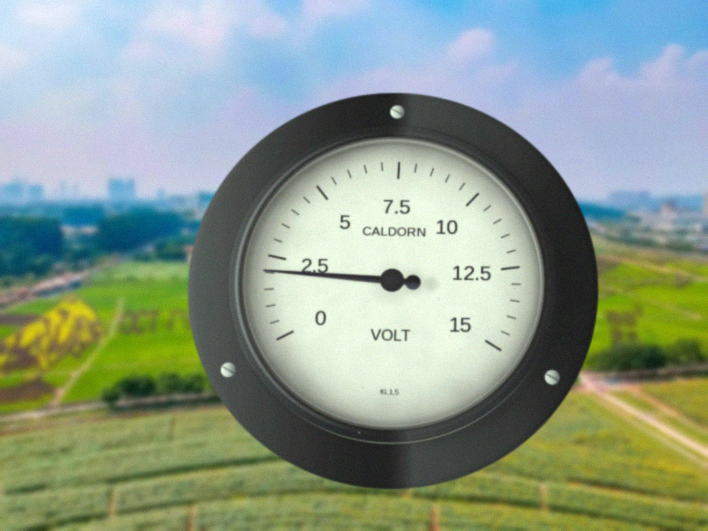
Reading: **2** V
